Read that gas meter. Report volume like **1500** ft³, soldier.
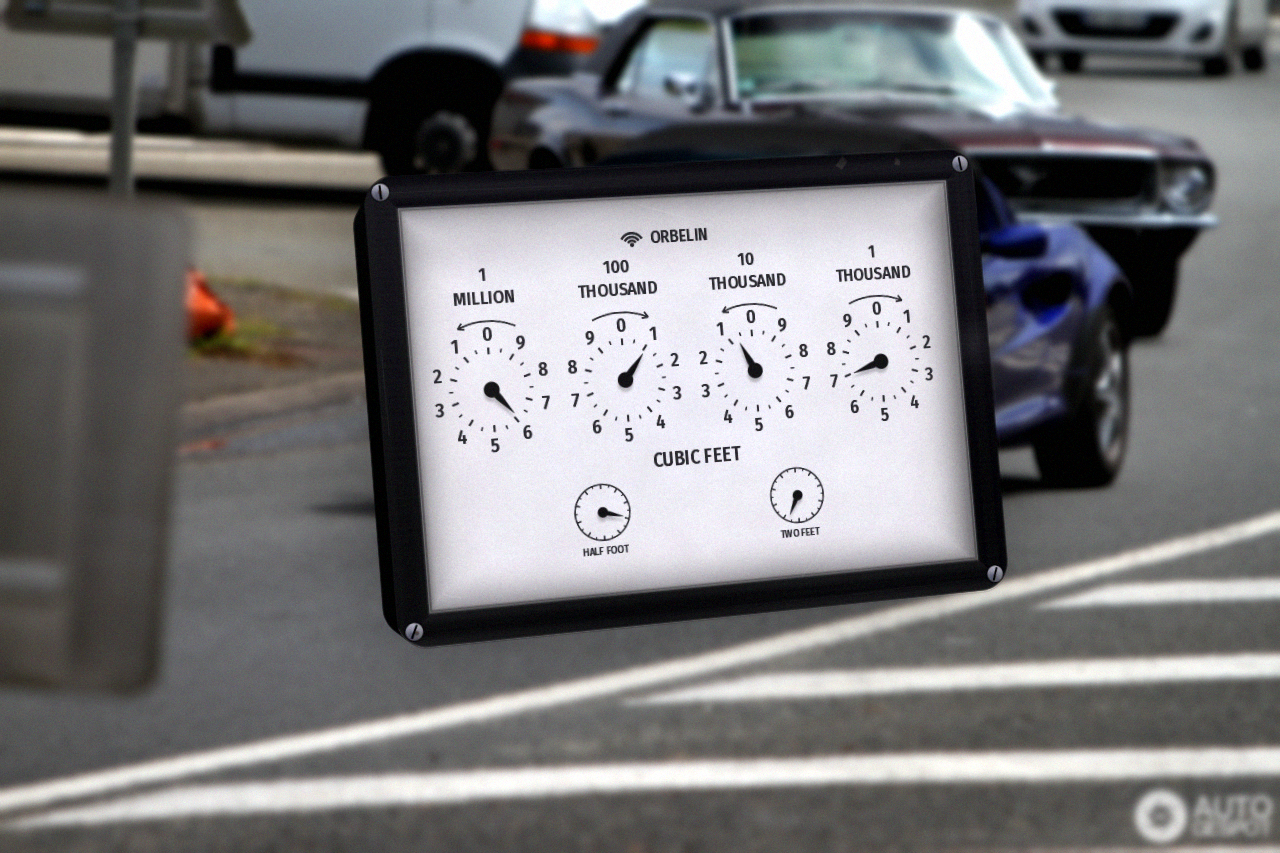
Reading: **610700** ft³
